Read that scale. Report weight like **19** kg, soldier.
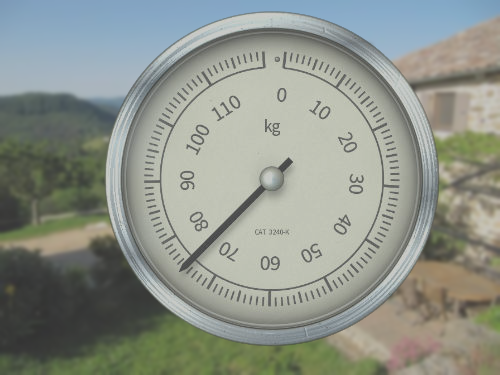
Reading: **75** kg
